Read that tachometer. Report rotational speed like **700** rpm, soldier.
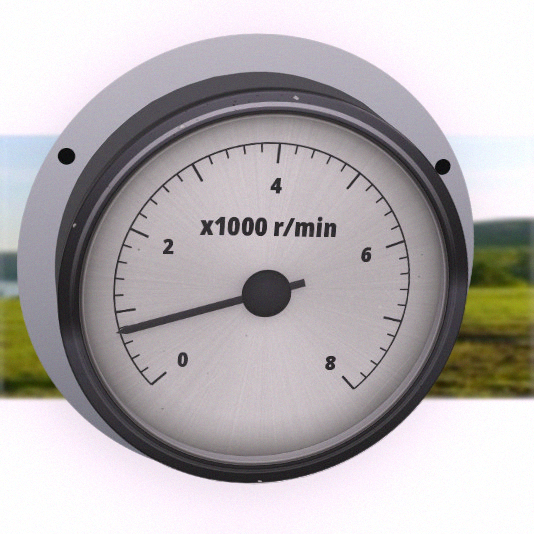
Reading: **800** rpm
